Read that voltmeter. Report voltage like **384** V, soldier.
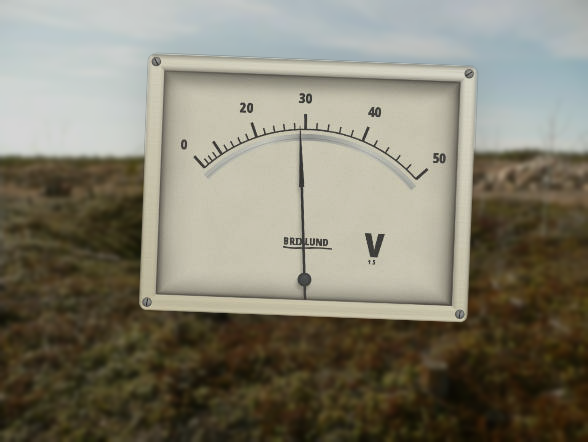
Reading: **29** V
